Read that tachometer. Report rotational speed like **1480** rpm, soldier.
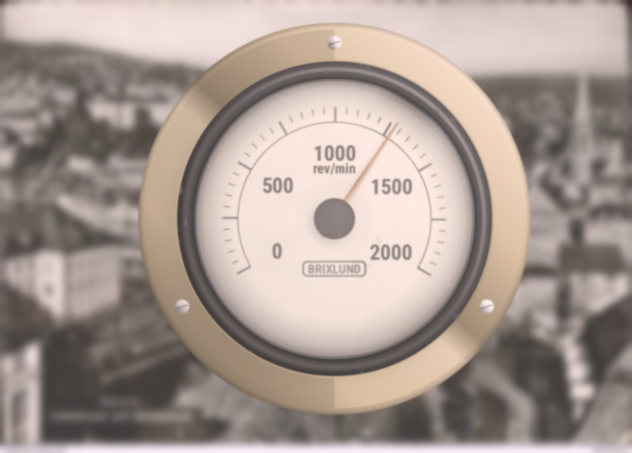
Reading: **1275** rpm
